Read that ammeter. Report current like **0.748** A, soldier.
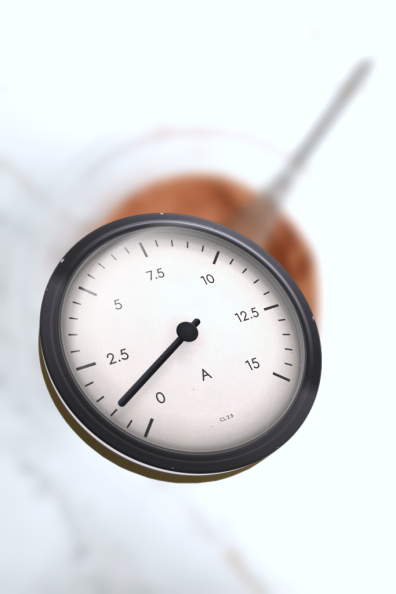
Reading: **1** A
